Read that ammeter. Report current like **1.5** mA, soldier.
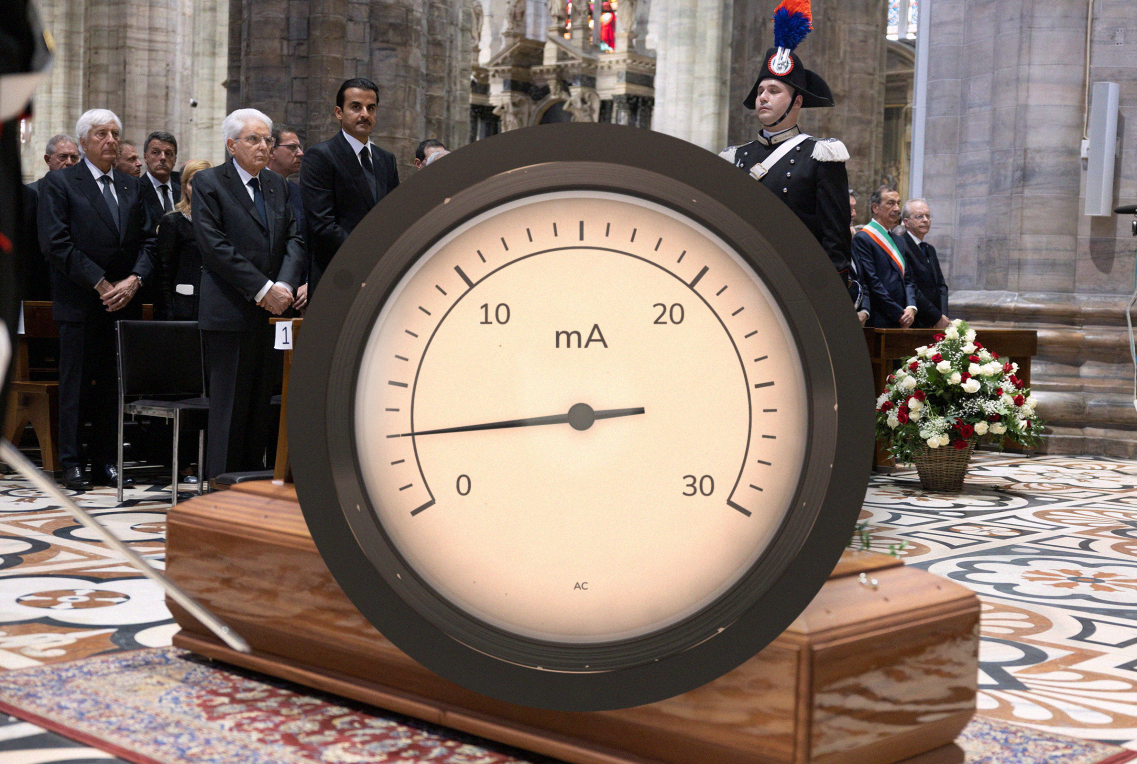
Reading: **3** mA
